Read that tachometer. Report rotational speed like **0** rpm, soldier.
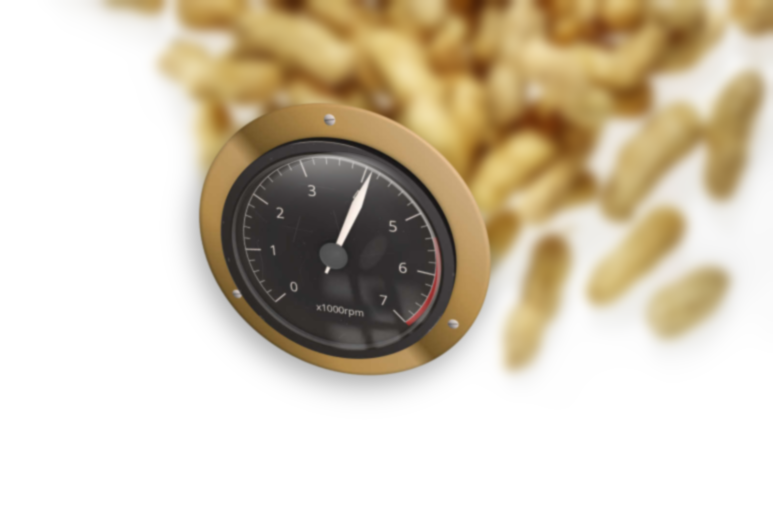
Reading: **4100** rpm
